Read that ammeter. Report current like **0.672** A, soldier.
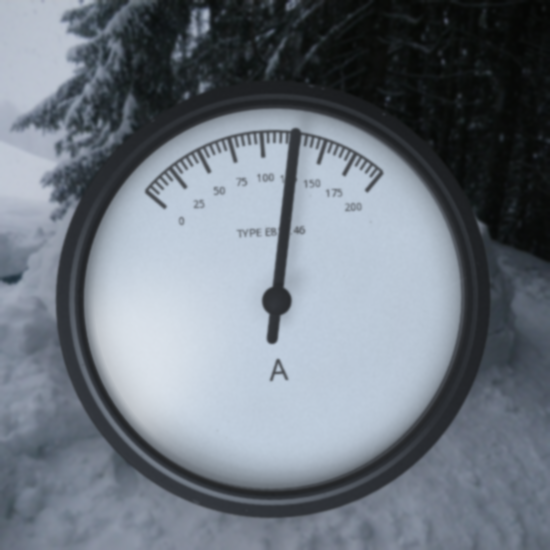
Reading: **125** A
